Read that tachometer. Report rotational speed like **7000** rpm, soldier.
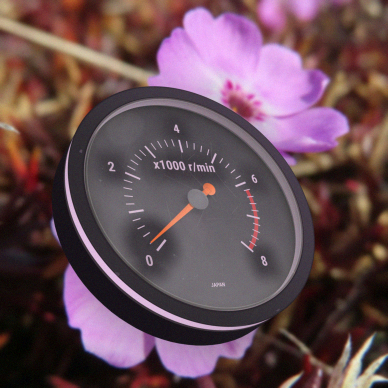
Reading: **200** rpm
